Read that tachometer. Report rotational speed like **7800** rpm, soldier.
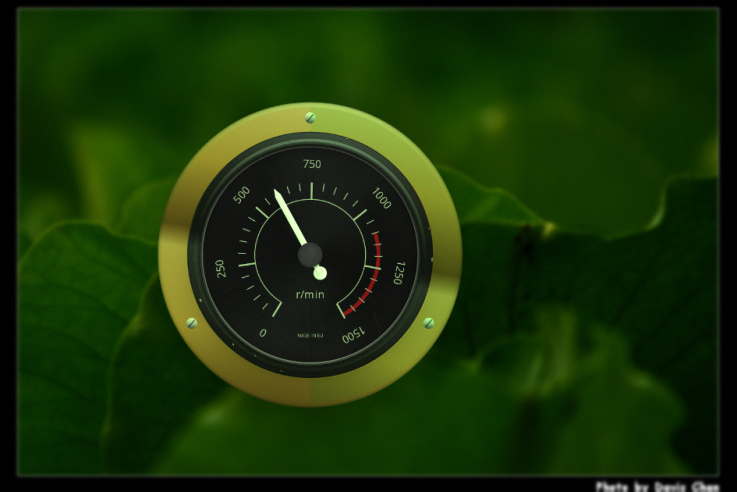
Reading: **600** rpm
